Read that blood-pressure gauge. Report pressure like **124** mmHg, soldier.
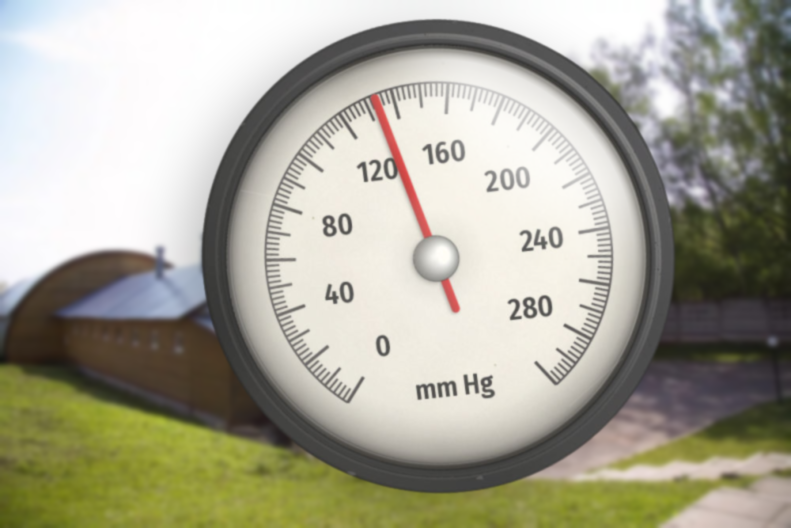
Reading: **134** mmHg
